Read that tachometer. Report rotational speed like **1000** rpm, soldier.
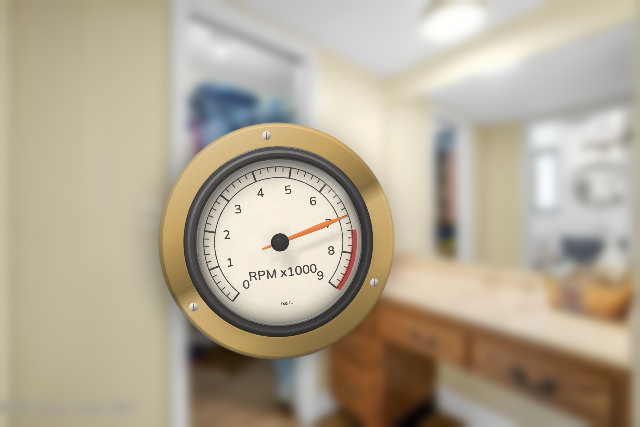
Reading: **7000** rpm
